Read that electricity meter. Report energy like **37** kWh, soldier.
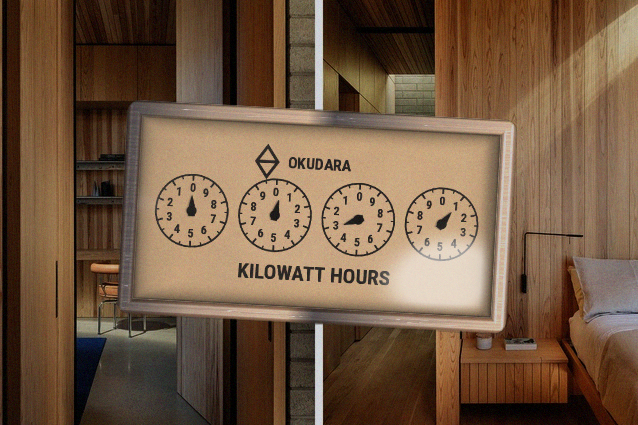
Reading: **31** kWh
